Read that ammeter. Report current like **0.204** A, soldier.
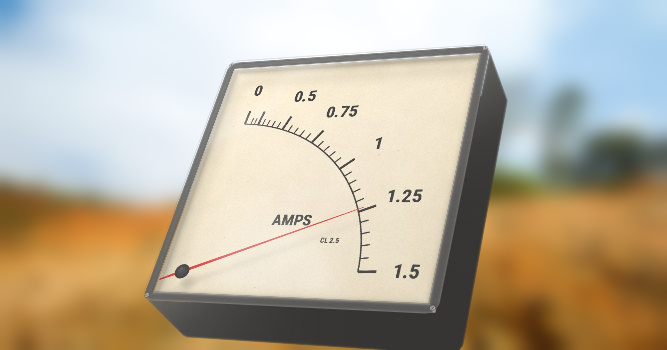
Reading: **1.25** A
